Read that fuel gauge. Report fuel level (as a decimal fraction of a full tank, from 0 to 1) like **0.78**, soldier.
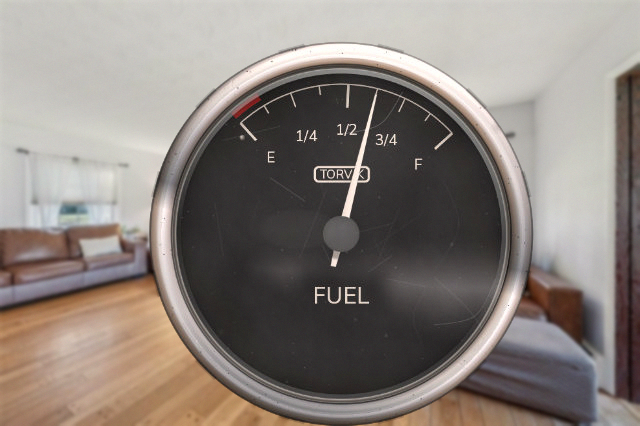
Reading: **0.625**
